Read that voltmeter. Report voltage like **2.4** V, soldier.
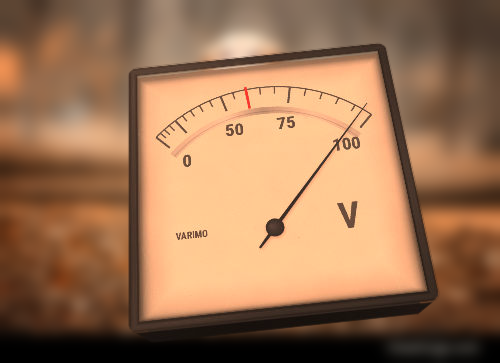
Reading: **97.5** V
